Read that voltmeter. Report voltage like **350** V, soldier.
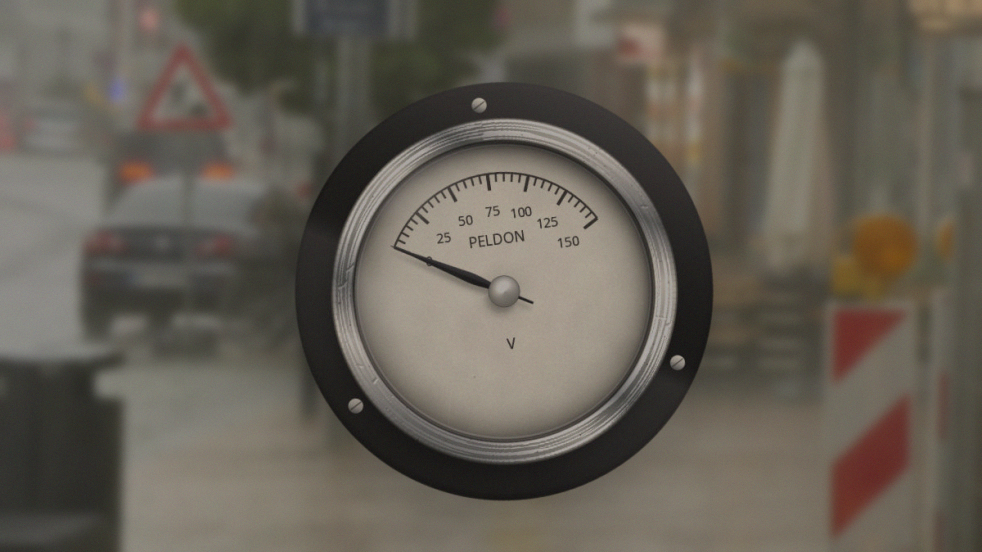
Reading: **0** V
